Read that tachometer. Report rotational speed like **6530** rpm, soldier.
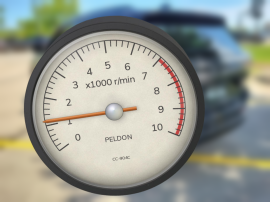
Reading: **1200** rpm
